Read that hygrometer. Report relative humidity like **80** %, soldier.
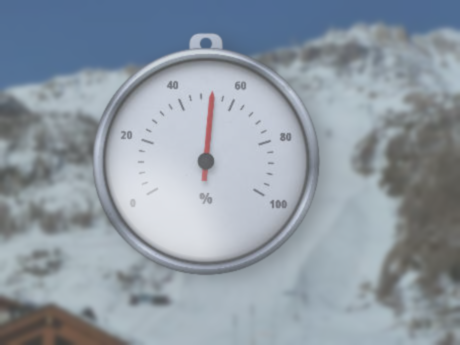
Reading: **52** %
